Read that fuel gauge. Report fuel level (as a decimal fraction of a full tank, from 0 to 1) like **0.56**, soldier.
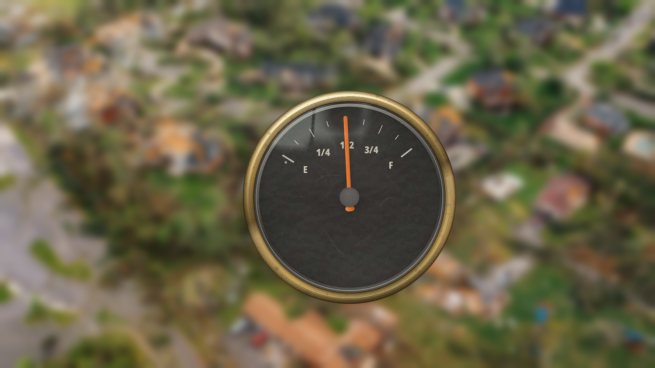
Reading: **0.5**
